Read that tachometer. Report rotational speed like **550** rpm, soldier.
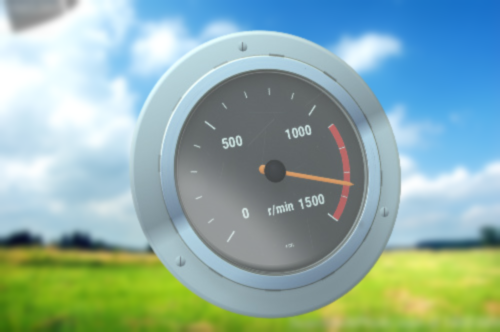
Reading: **1350** rpm
